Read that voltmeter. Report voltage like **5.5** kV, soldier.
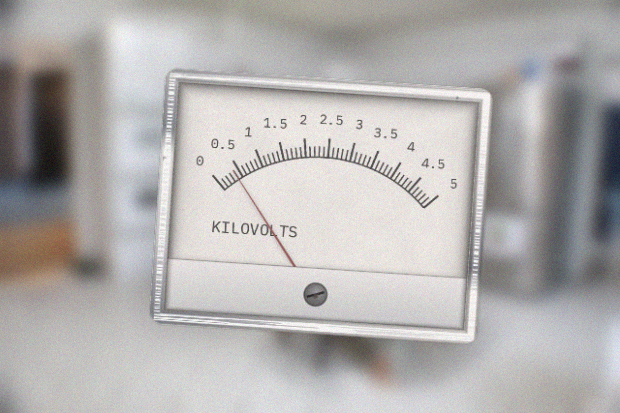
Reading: **0.4** kV
